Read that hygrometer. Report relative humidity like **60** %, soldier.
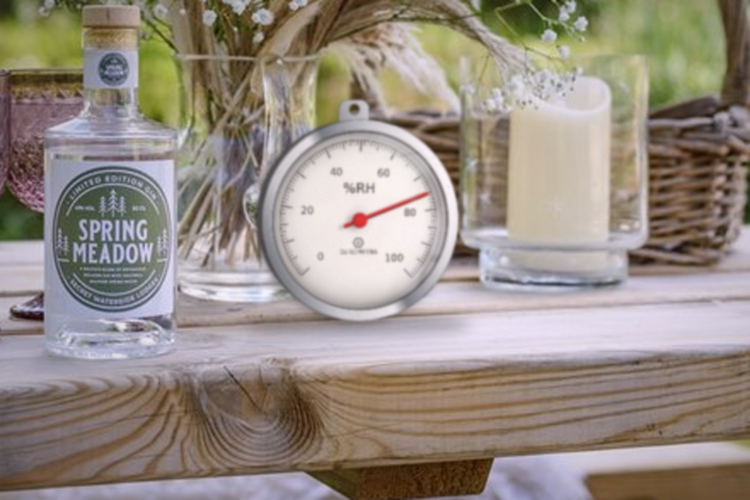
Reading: **75** %
